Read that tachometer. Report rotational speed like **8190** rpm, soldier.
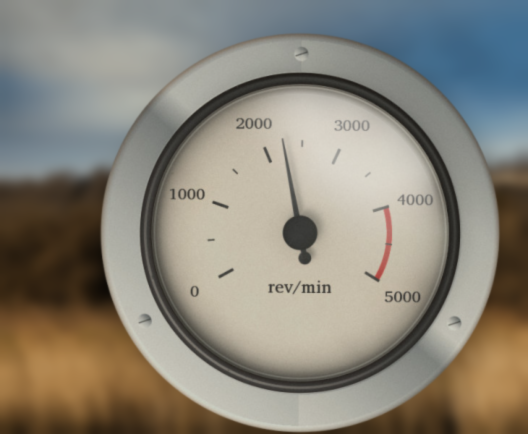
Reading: **2250** rpm
